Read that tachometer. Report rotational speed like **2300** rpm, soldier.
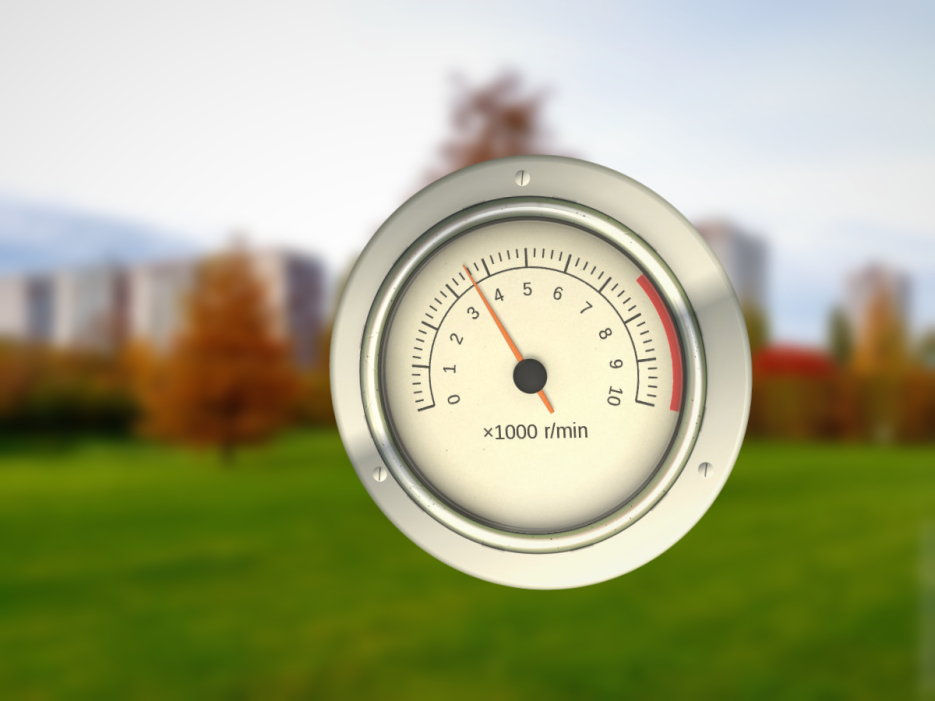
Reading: **3600** rpm
